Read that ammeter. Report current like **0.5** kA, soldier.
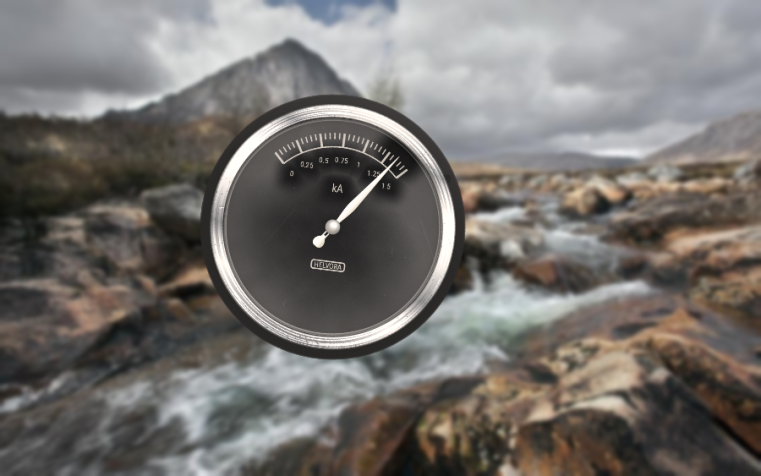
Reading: **1.35** kA
